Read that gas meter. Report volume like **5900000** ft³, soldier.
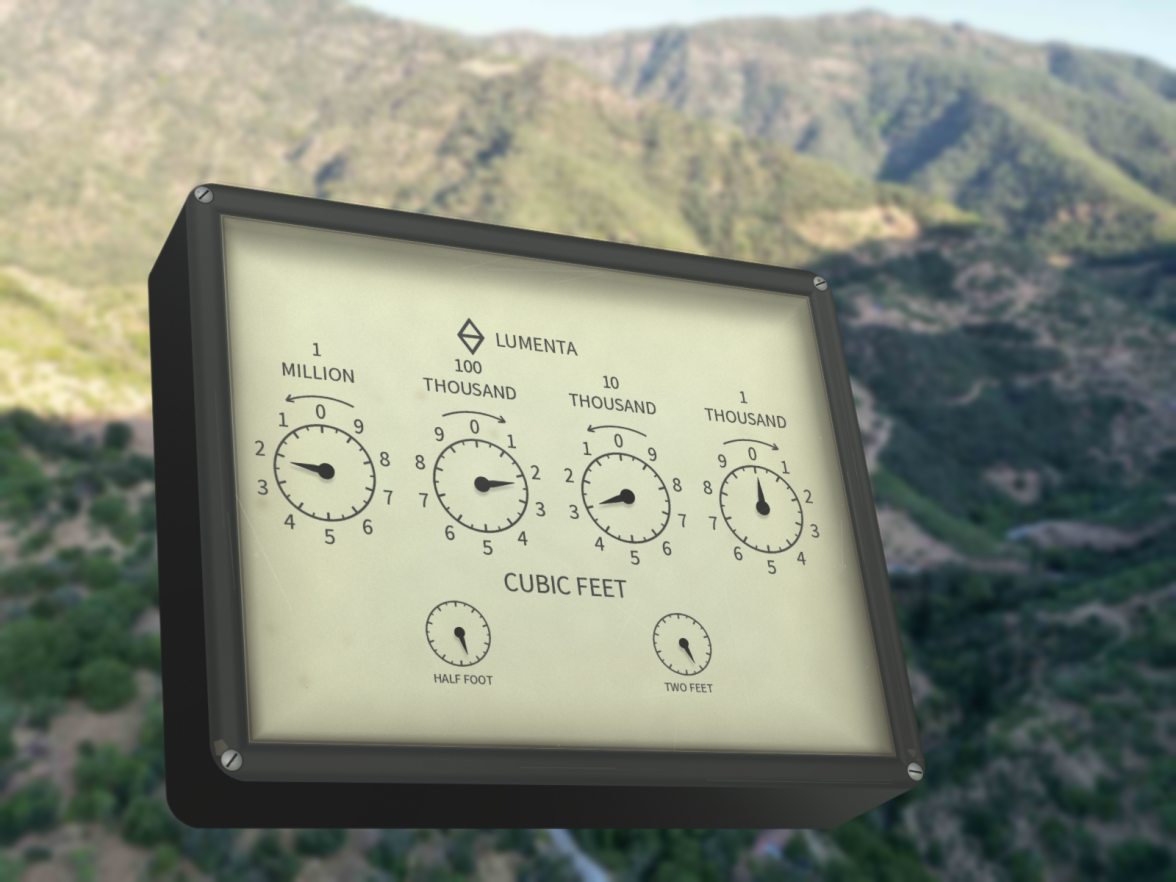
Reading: **223000** ft³
